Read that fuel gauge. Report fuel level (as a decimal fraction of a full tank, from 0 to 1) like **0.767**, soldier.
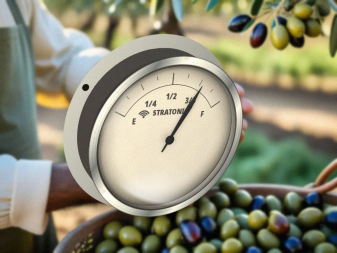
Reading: **0.75**
